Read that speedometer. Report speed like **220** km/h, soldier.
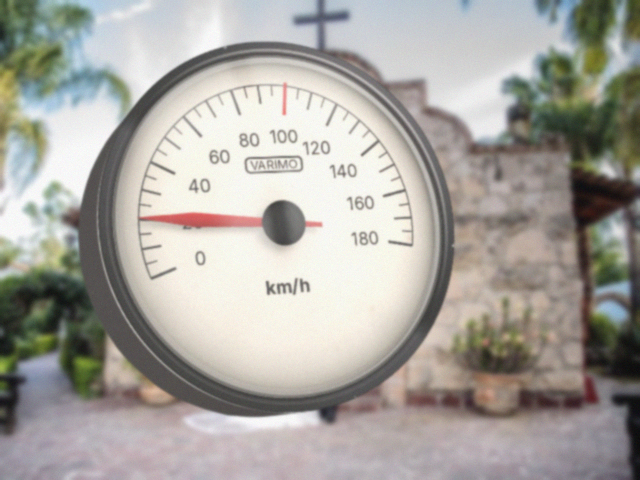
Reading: **20** km/h
